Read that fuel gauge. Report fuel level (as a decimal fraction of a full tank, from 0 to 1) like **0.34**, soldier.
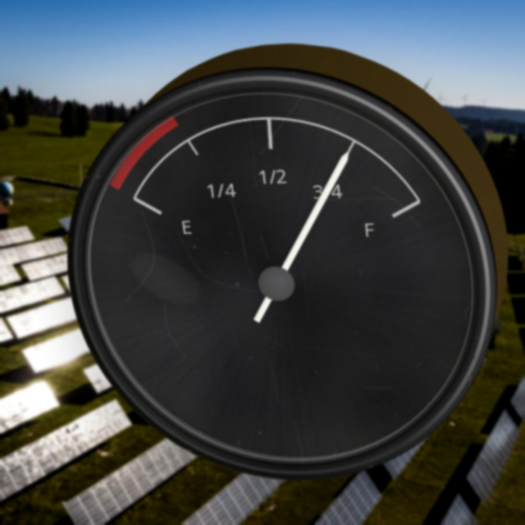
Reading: **0.75**
